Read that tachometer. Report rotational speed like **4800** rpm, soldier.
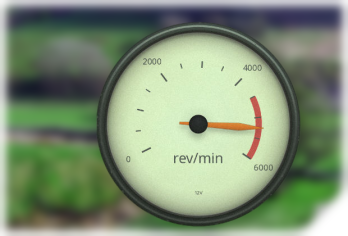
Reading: **5250** rpm
